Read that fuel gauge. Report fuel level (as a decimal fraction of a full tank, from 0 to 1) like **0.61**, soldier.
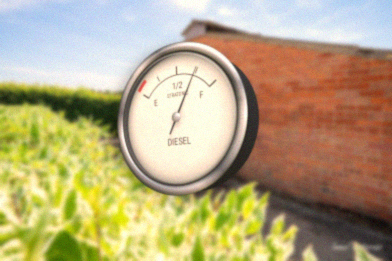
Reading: **0.75**
